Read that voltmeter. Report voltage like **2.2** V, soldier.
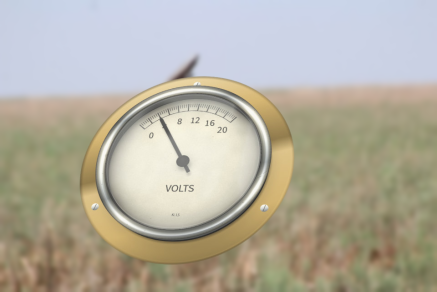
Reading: **4** V
